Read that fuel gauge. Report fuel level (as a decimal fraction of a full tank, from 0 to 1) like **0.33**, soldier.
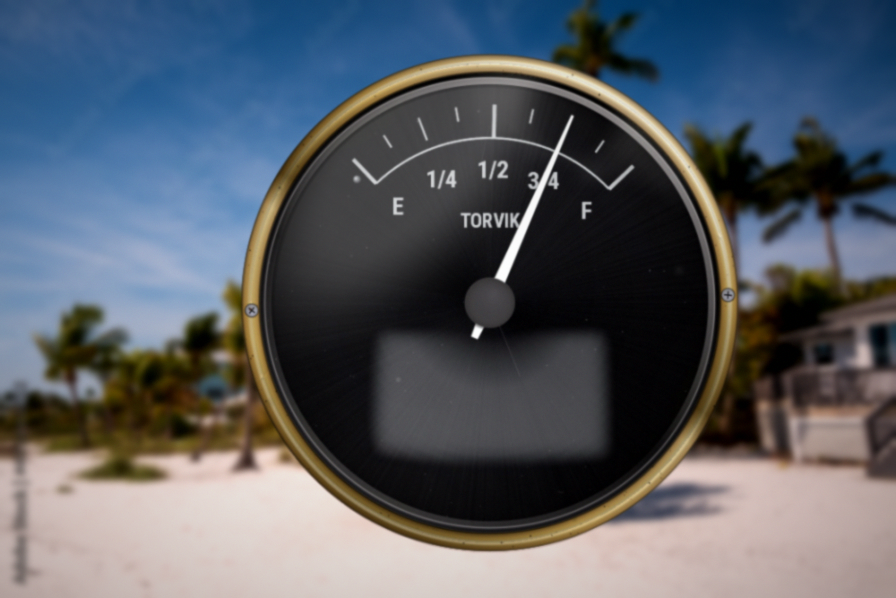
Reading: **0.75**
